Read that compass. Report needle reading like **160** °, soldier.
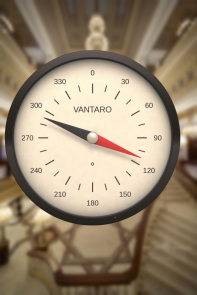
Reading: **112.5** °
